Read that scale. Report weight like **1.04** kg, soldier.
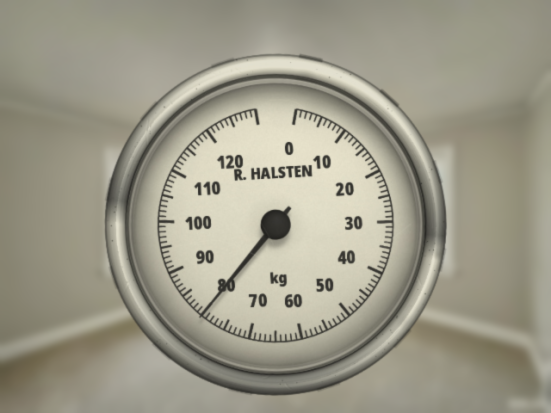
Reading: **80** kg
